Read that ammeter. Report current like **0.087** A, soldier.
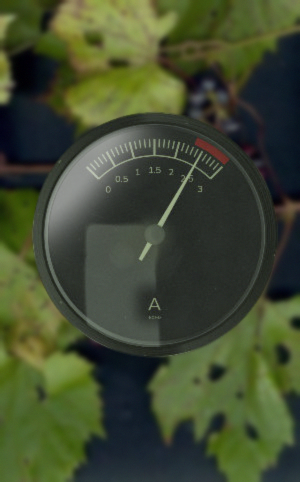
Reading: **2.5** A
